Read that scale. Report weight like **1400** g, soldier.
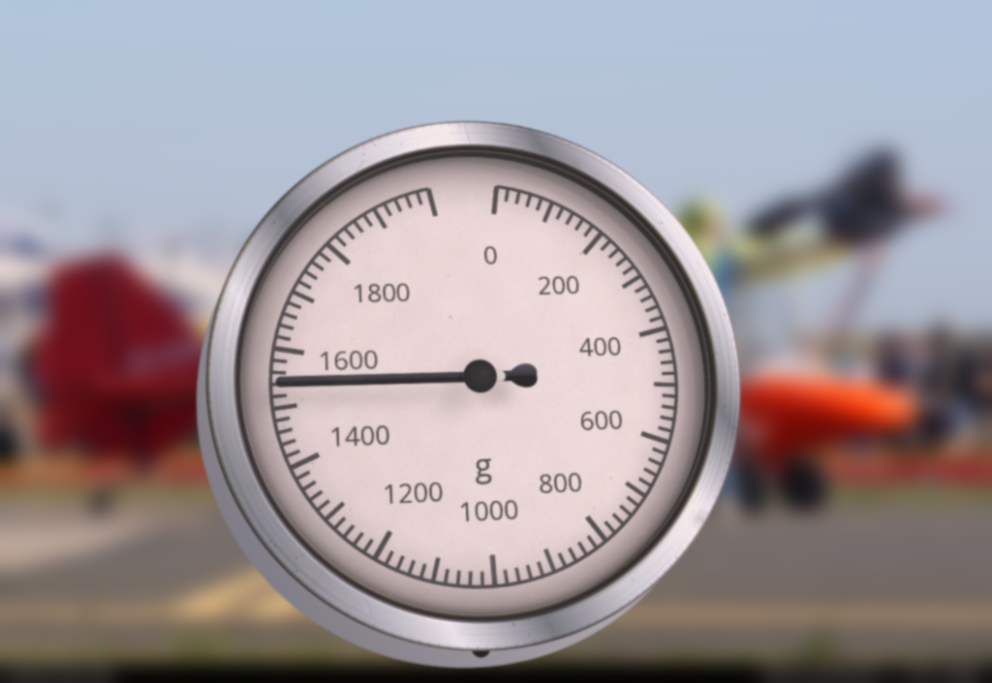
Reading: **1540** g
